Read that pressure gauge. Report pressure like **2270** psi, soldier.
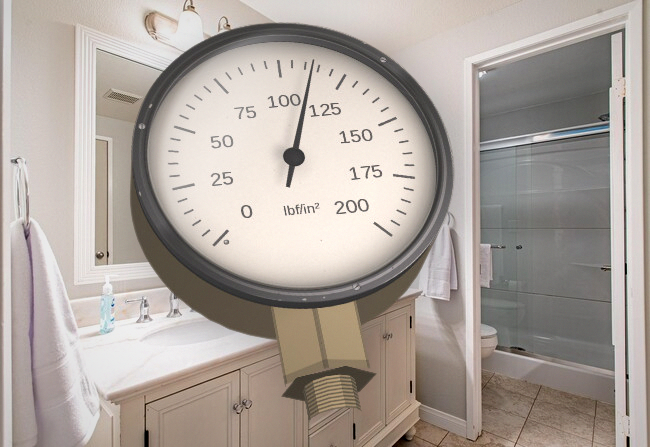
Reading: **112.5** psi
